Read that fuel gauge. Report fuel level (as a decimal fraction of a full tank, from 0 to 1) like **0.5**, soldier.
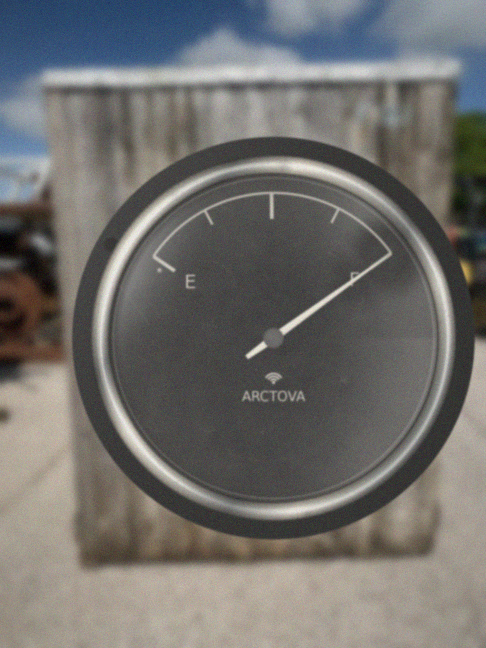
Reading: **1**
